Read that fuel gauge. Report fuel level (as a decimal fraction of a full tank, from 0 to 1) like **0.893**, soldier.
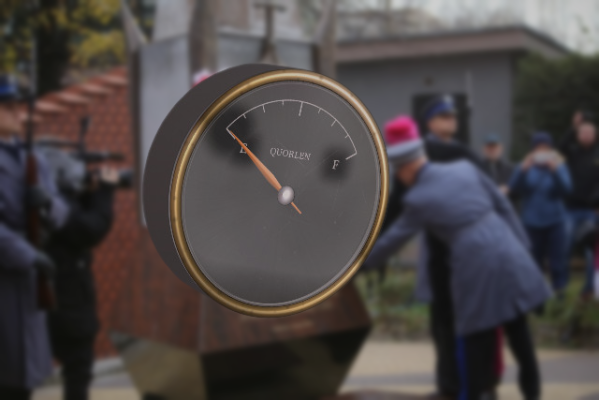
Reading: **0**
